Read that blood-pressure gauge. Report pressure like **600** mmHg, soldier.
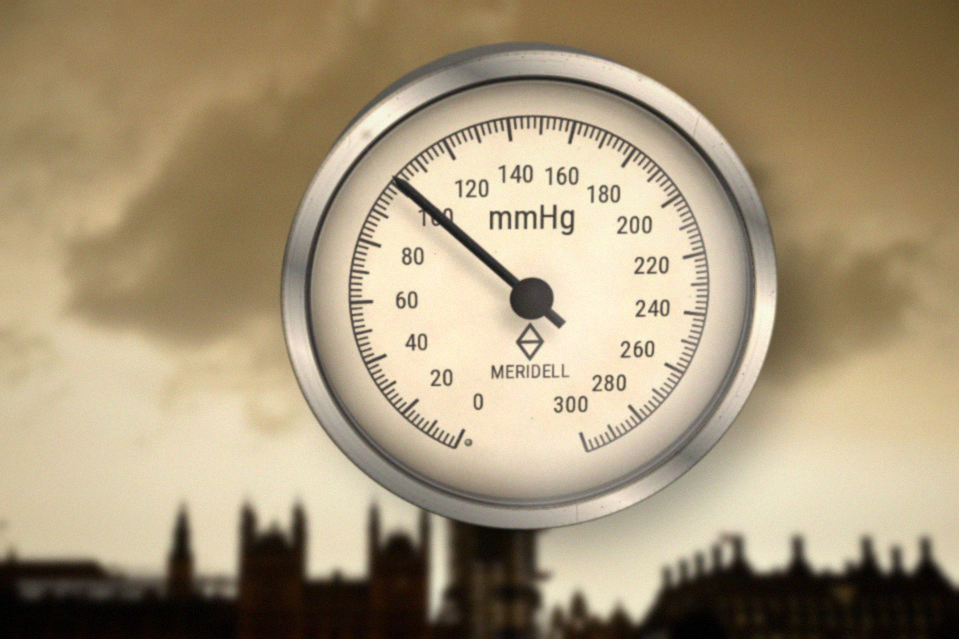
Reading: **102** mmHg
